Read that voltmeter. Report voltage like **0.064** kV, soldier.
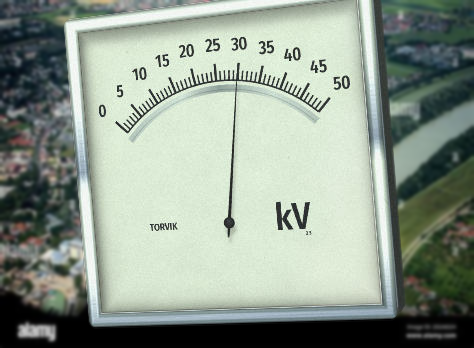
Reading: **30** kV
